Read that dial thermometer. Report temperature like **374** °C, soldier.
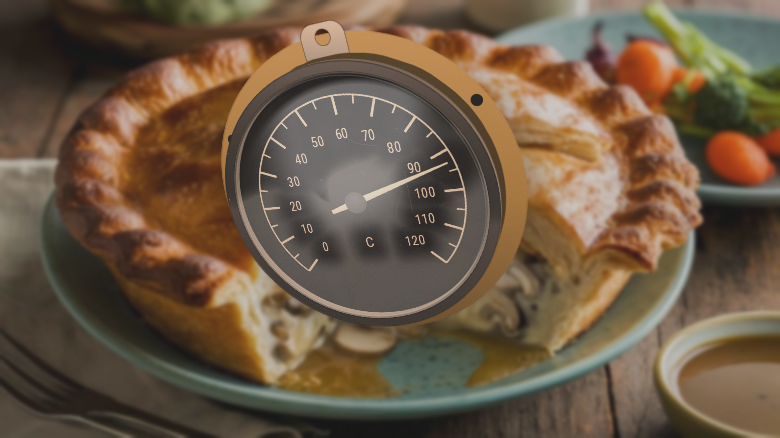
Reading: **92.5** °C
